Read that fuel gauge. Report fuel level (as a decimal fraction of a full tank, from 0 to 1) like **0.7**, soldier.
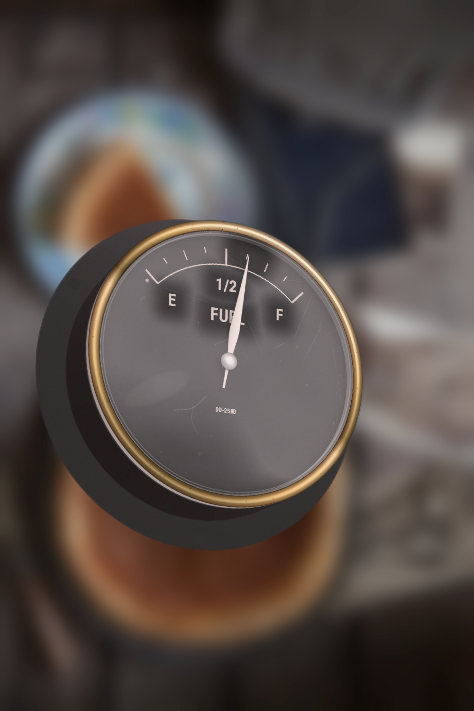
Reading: **0.625**
